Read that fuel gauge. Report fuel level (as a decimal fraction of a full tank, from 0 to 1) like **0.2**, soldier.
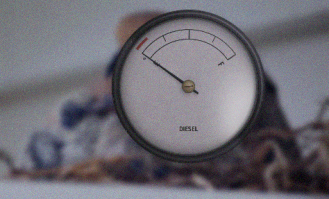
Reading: **0**
